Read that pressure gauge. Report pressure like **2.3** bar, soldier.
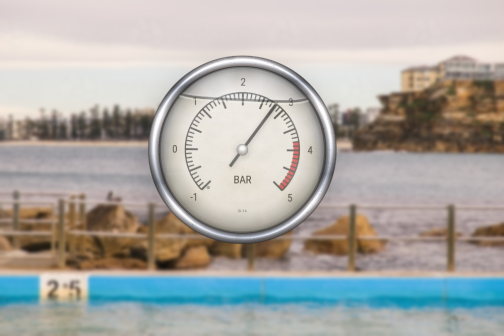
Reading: **2.8** bar
